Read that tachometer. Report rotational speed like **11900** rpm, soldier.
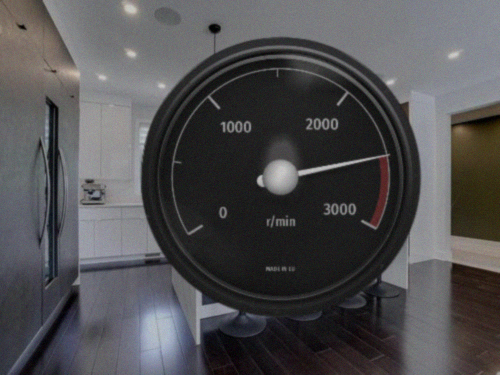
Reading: **2500** rpm
